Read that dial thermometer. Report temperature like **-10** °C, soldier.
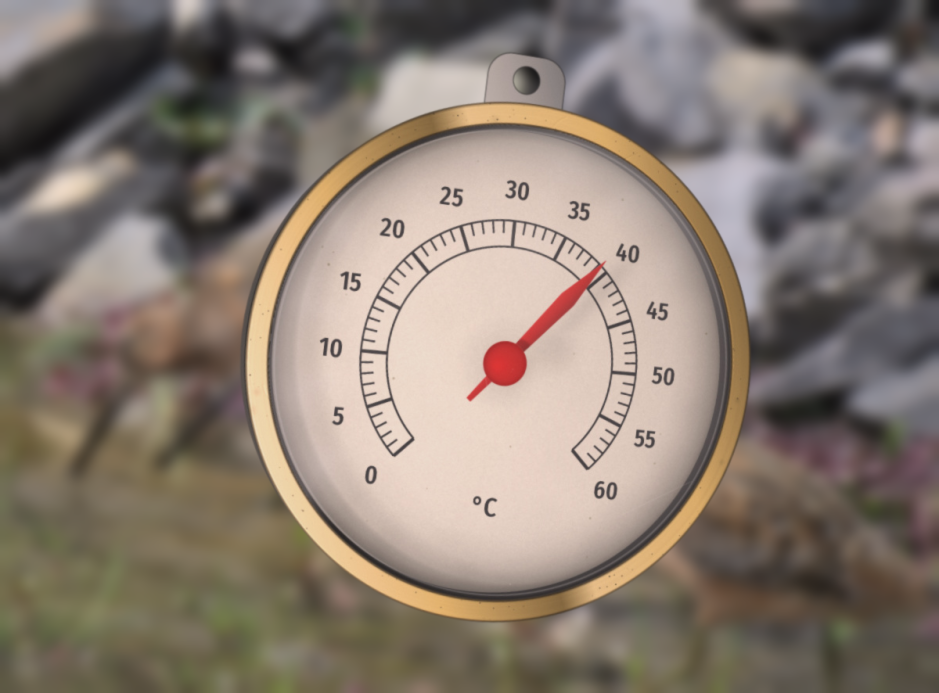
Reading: **39** °C
